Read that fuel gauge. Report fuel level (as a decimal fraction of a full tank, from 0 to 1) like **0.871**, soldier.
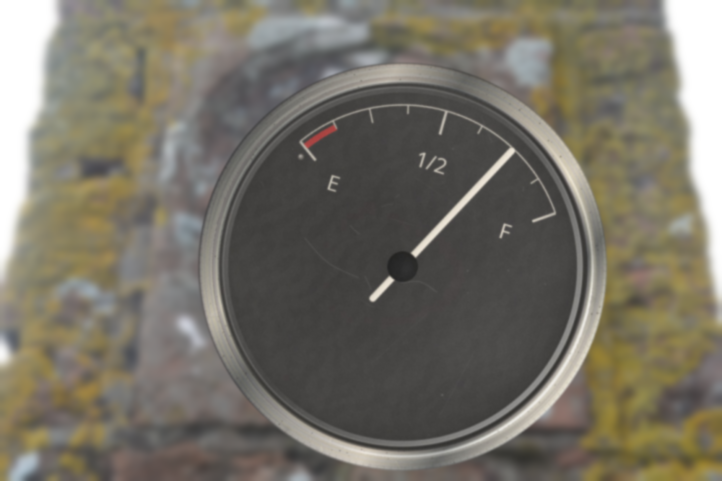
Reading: **0.75**
